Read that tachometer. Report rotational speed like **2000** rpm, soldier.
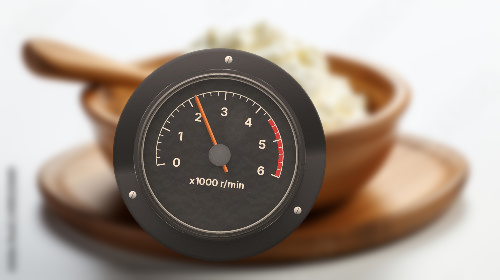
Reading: **2200** rpm
